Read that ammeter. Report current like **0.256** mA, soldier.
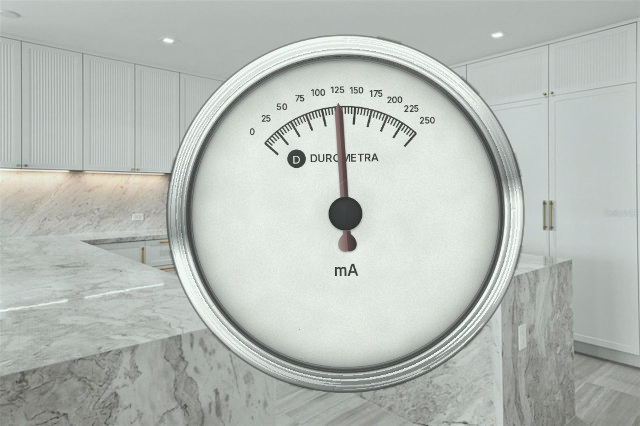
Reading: **125** mA
